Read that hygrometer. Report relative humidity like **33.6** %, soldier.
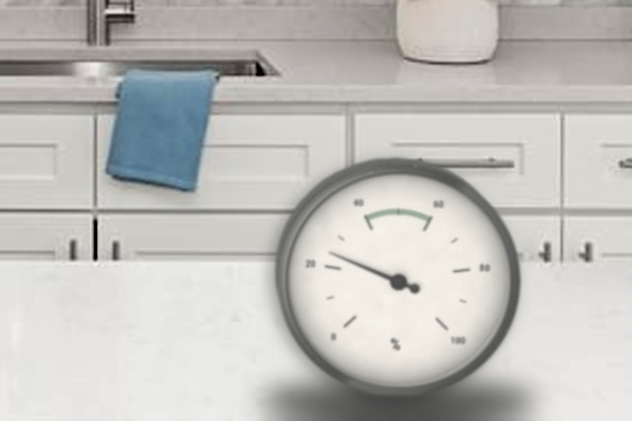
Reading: **25** %
